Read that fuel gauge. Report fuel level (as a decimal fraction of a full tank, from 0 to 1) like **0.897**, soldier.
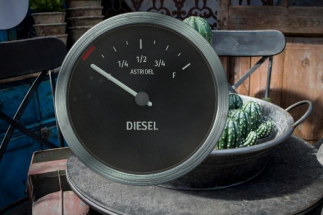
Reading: **0**
